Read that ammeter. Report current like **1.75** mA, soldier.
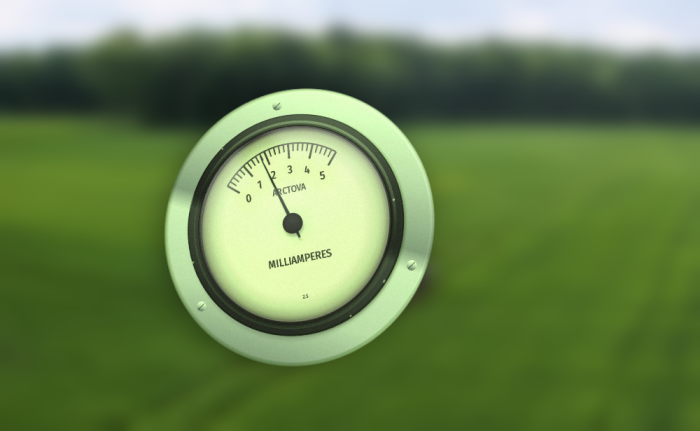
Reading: **1.8** mA
